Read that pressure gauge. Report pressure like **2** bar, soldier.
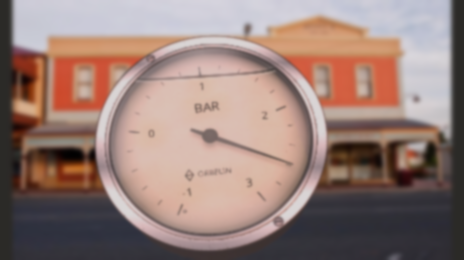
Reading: **2.6** bar
